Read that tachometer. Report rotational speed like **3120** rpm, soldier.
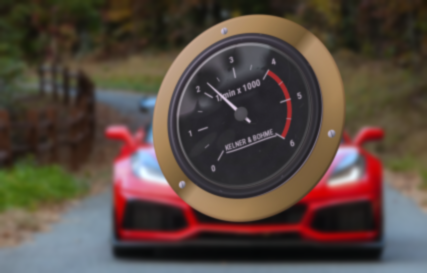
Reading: **2250** rpm
